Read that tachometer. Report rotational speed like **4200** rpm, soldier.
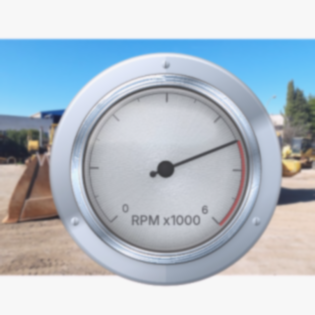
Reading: **4500** rpm
